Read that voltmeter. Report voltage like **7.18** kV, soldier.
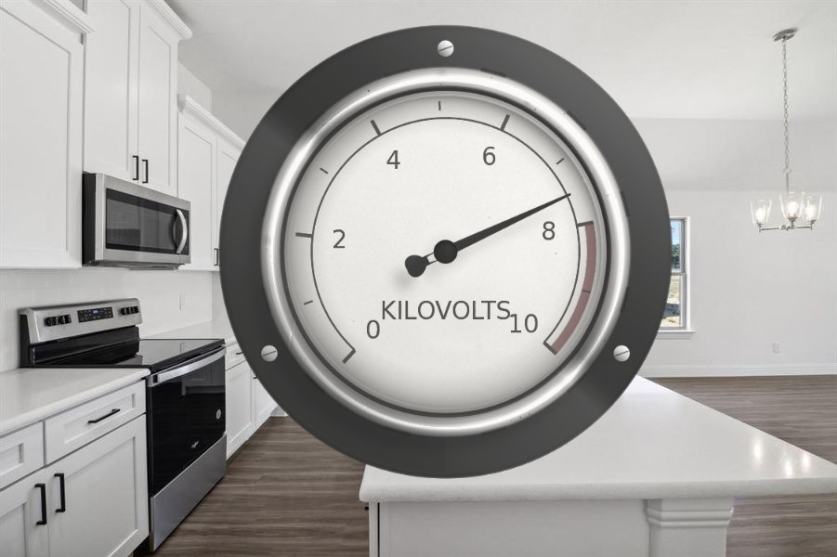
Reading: **7.5** kV
